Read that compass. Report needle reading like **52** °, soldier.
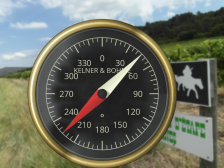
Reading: **225** °
